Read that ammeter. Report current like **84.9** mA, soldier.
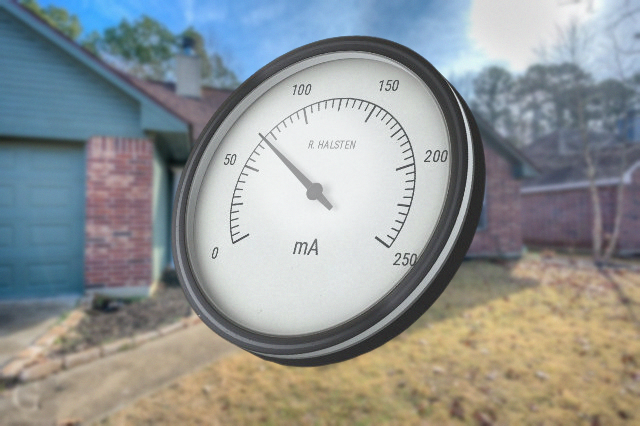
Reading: **70** mA
